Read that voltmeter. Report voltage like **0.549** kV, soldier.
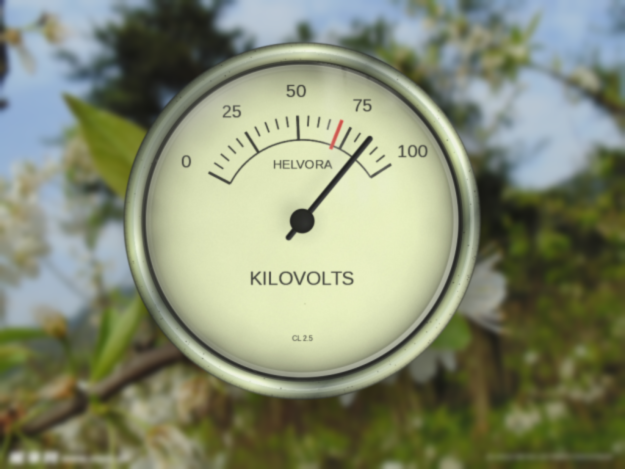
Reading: **85** kV
